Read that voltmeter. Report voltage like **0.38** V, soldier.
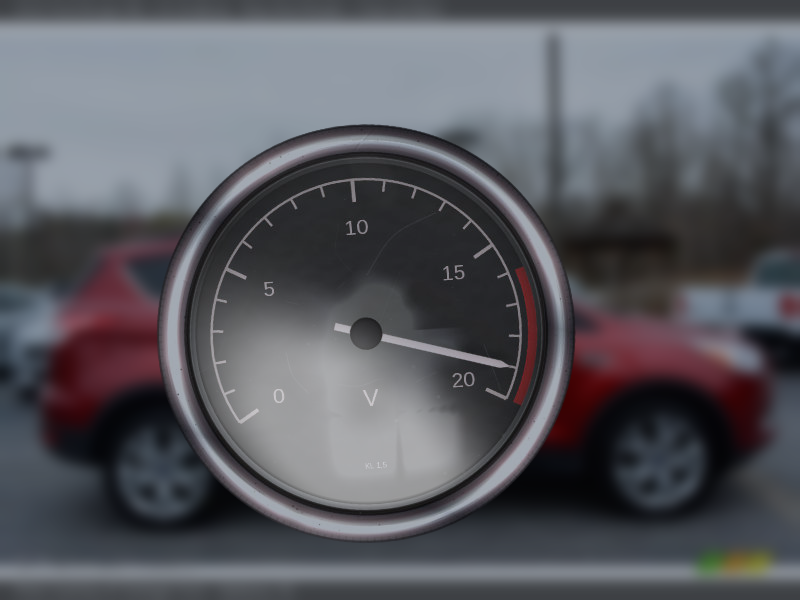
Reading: **19** V
